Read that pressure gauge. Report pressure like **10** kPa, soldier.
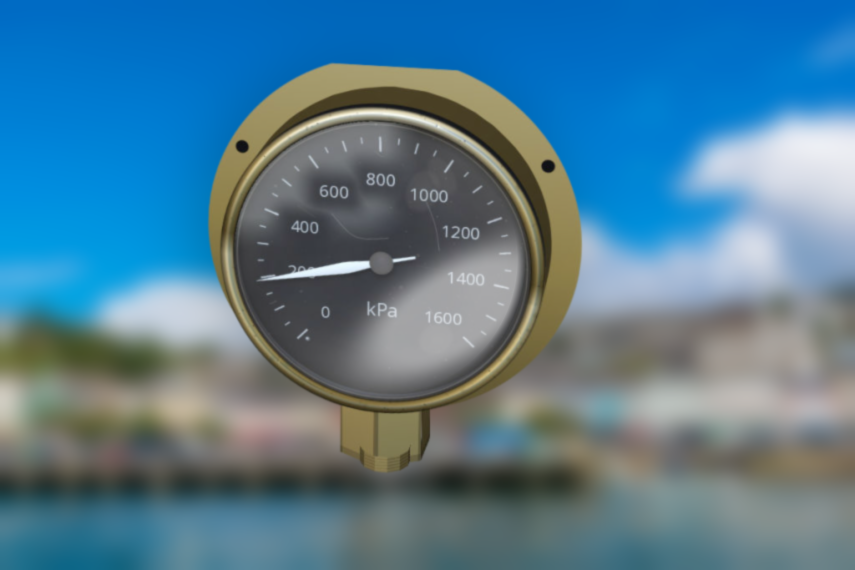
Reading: **200** kPa
